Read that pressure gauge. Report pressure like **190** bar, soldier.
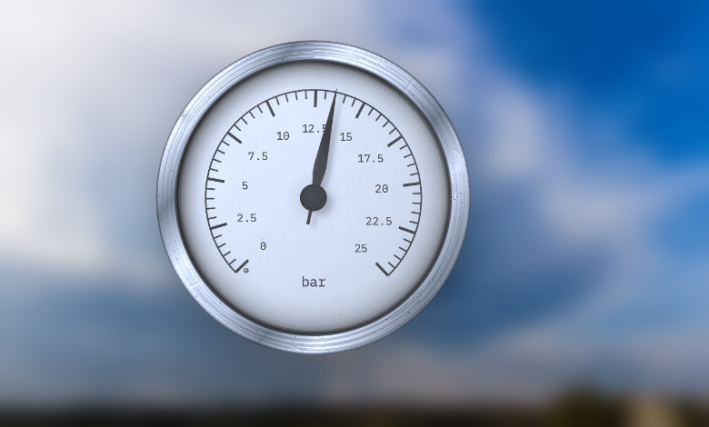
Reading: **13.5** bar
